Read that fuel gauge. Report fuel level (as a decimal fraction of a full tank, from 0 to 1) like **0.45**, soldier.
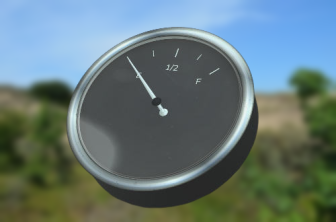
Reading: **0**
